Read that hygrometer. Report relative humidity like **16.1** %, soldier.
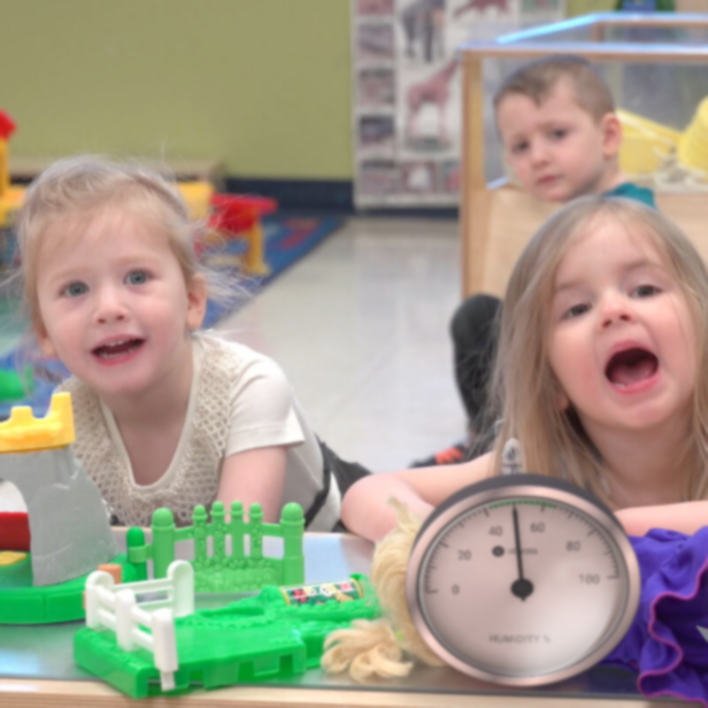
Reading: **50** %
